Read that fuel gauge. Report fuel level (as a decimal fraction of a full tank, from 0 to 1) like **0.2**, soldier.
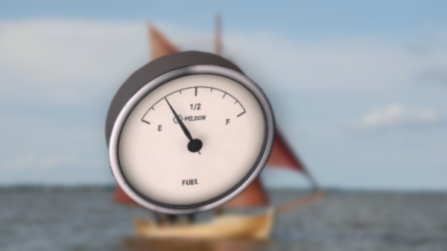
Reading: **0.25**
